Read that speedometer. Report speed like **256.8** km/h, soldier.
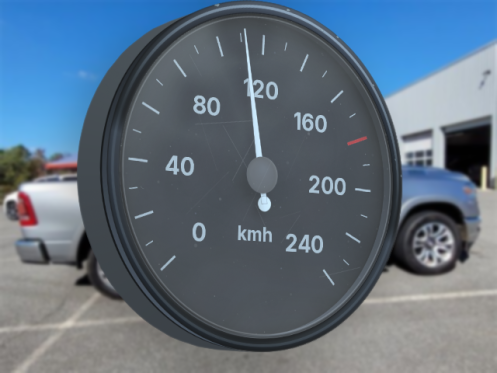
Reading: **110** km/h
